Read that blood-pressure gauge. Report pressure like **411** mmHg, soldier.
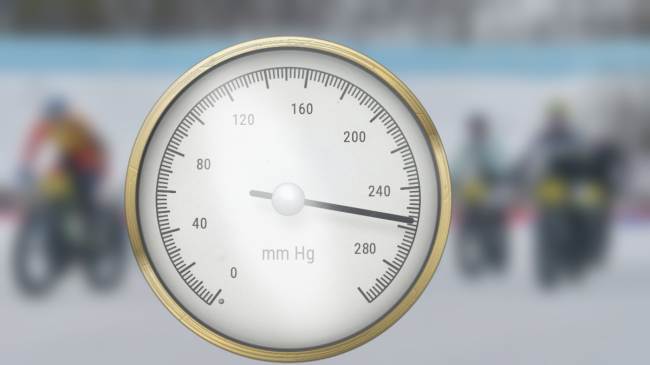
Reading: **256** mmHg
